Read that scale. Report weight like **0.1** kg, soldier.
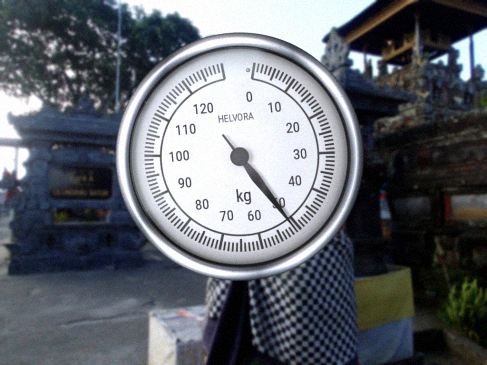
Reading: **51** kg
